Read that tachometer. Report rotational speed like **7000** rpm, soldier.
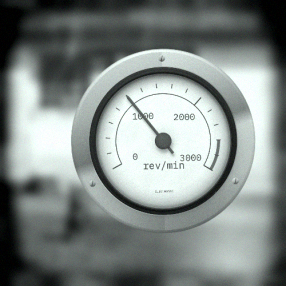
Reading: **1000** rpm
